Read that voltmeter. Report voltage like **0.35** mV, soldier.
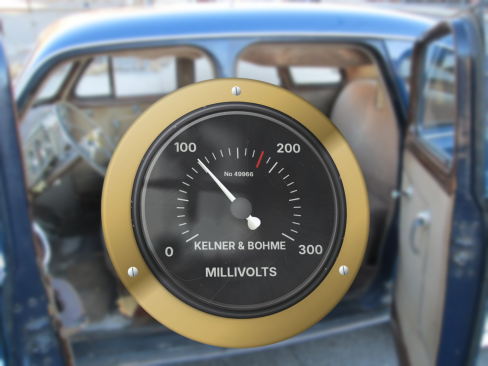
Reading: **100** mV
